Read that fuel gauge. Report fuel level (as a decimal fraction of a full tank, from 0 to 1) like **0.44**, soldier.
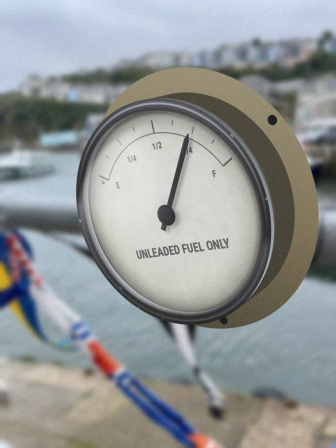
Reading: **0.75**
